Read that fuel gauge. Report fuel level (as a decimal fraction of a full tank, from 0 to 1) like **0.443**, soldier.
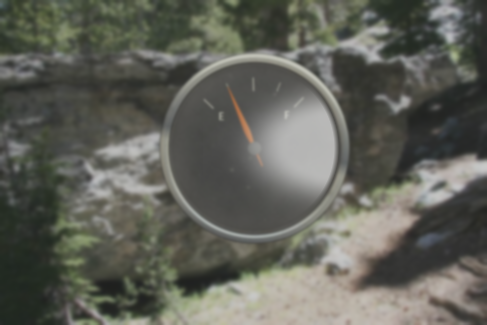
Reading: **0.25**
